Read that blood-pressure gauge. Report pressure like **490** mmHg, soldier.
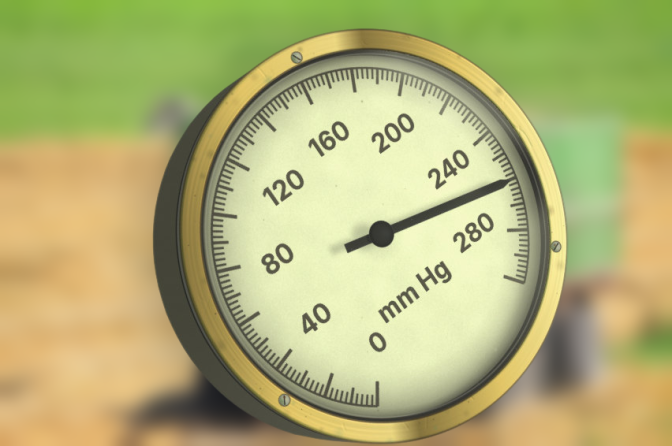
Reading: **260** mmHg
